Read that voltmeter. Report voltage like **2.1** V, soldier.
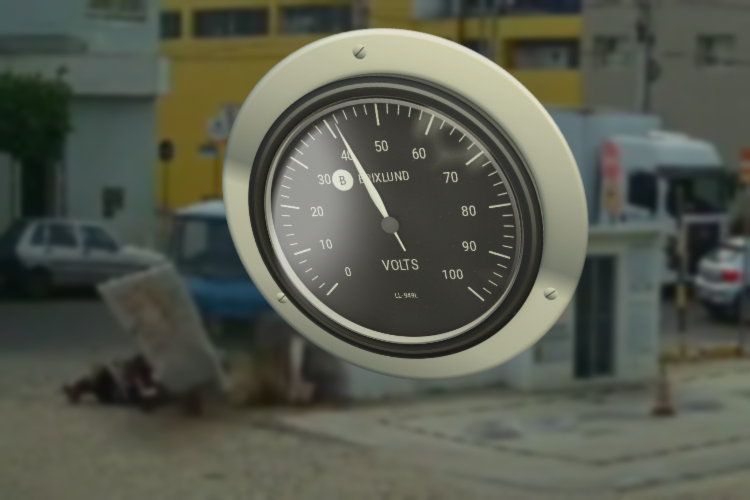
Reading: **42** V
